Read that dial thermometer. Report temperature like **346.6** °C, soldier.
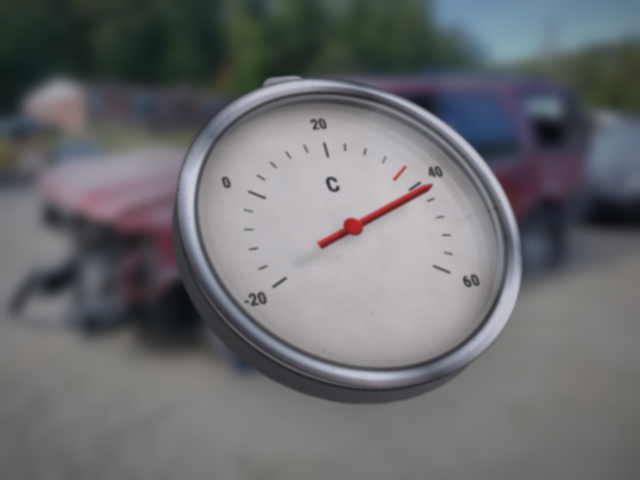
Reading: **42** °C
